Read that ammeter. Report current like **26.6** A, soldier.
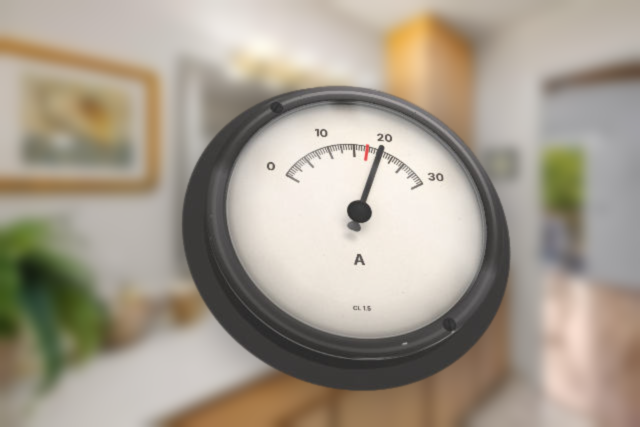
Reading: **20** A
